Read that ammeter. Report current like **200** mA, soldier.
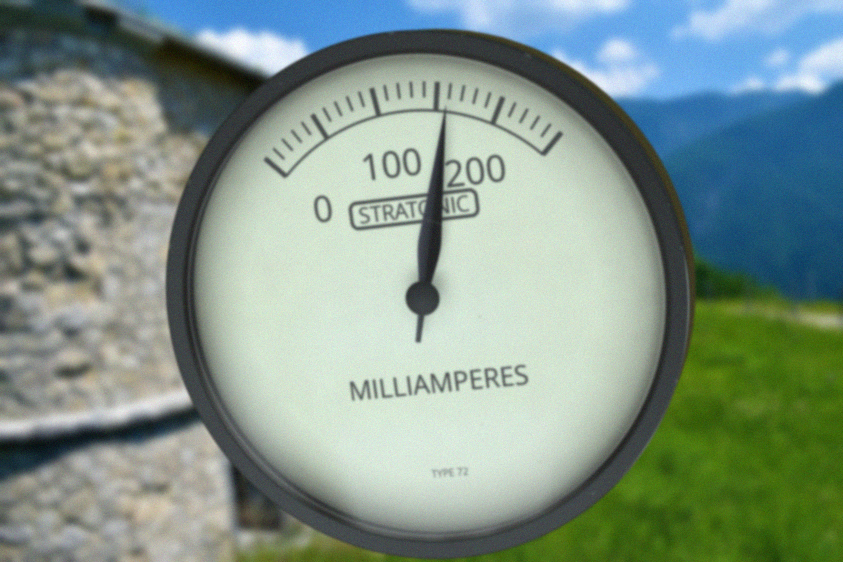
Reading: **160** mA
